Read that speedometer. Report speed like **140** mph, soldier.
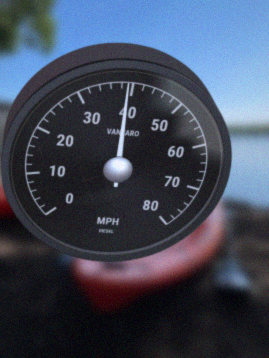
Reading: **39** mph
